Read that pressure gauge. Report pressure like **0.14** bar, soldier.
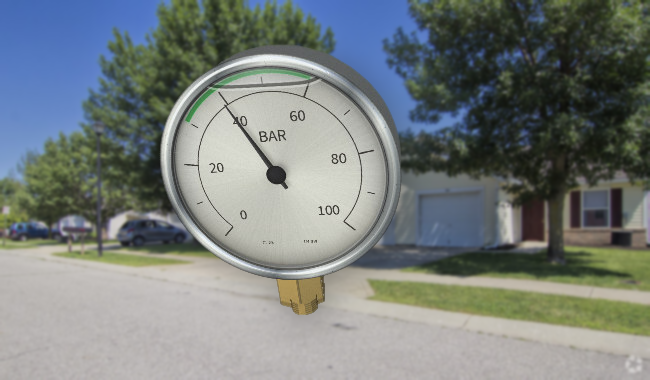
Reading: **40** bar
